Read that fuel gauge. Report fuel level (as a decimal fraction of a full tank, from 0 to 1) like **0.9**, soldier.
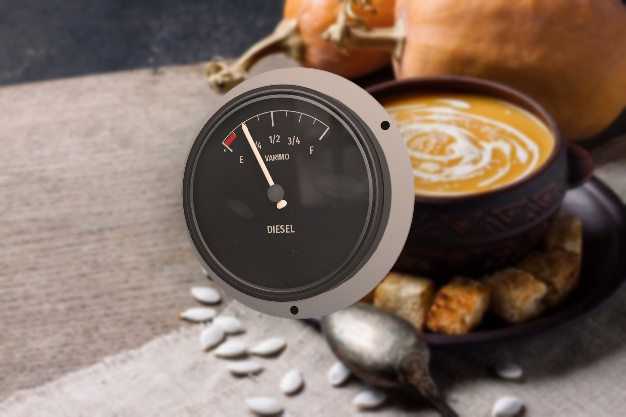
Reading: **0.25**
